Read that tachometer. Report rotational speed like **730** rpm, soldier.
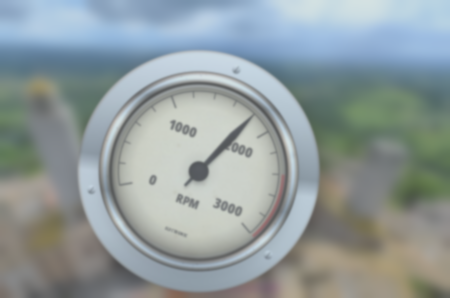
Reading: **1800** rpm
